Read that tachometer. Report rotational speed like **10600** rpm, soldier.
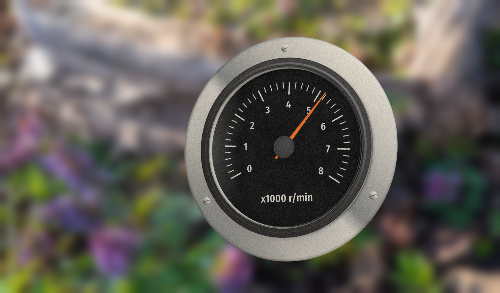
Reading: **5200** rpm
